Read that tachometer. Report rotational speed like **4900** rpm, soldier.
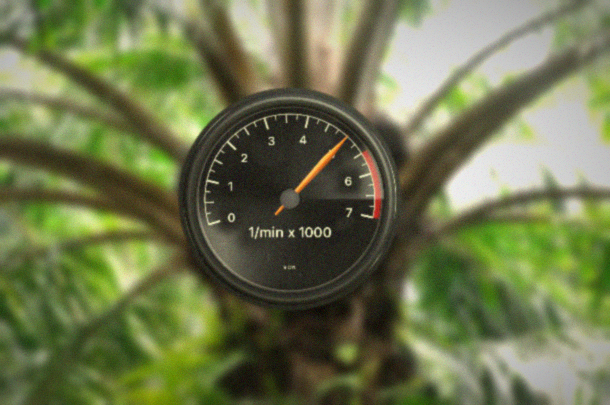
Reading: **5000** rpm
